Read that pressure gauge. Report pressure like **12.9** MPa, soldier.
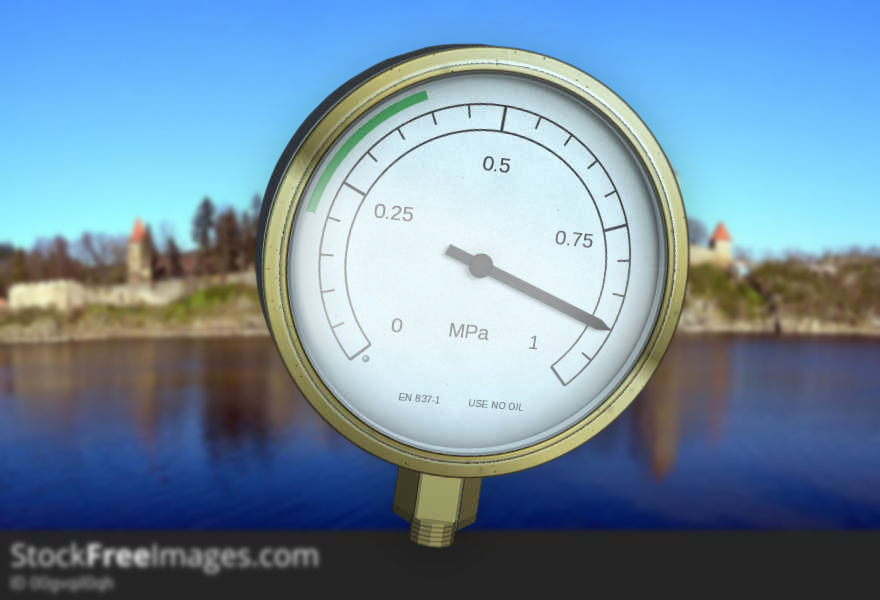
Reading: **0.9** MPa
